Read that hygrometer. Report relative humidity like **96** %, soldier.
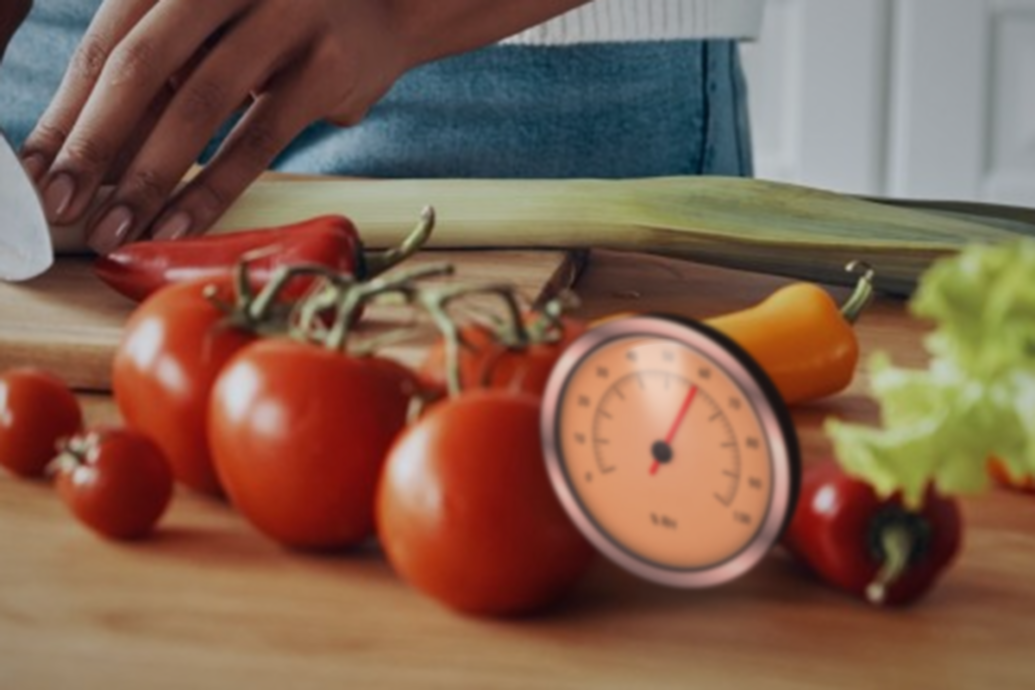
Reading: **60** %
